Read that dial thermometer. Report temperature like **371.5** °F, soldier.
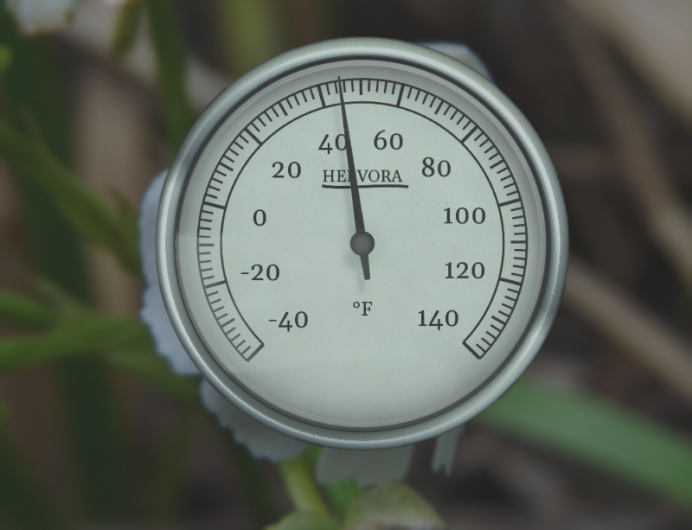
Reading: **45** °F
